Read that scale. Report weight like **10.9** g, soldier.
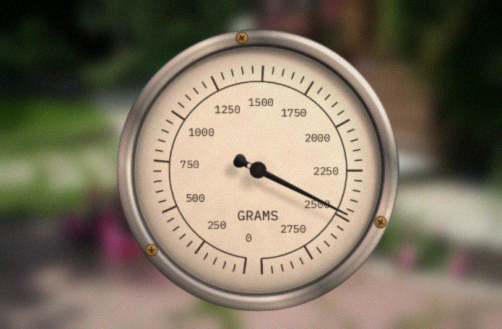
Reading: **2475** g
